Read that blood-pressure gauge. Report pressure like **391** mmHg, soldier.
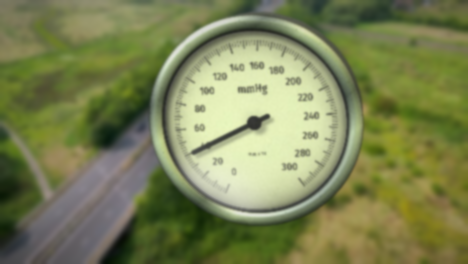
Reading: **40** mmHg
